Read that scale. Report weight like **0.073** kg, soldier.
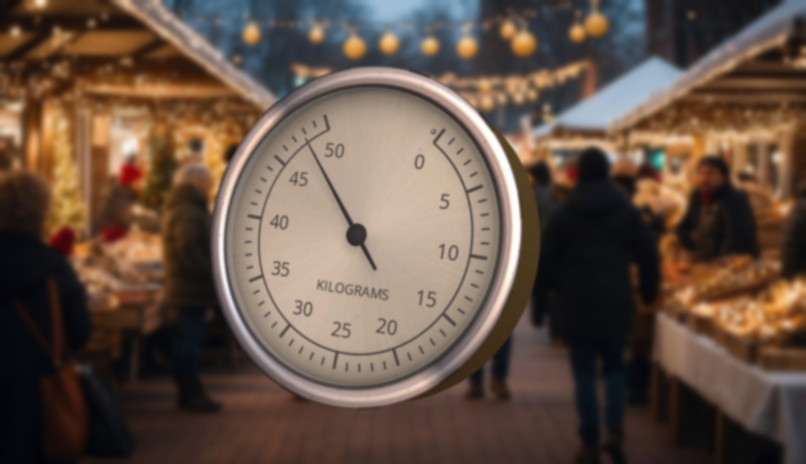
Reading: **48** kg
